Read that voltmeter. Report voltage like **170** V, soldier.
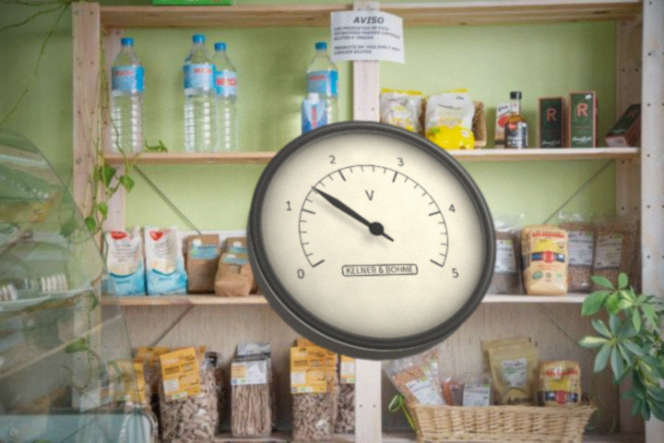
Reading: **1.4** V
